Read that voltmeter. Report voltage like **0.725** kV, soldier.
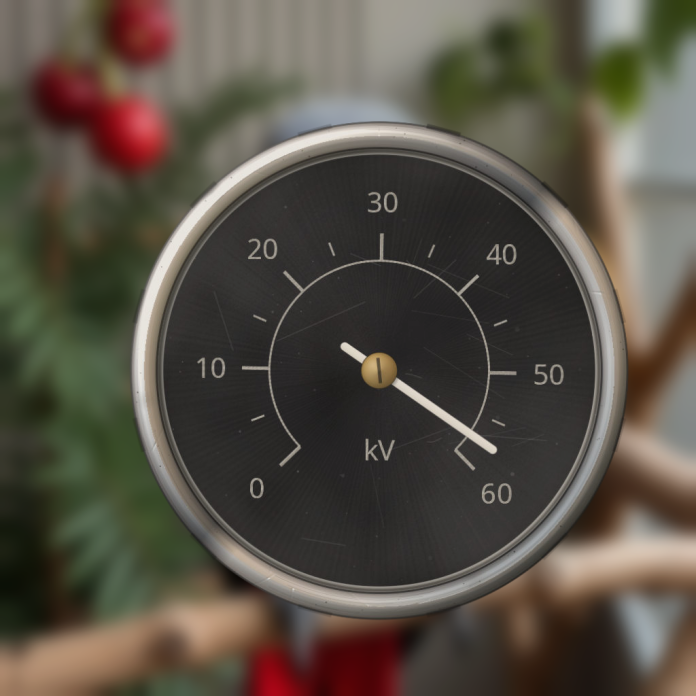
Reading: **57.5** kV
